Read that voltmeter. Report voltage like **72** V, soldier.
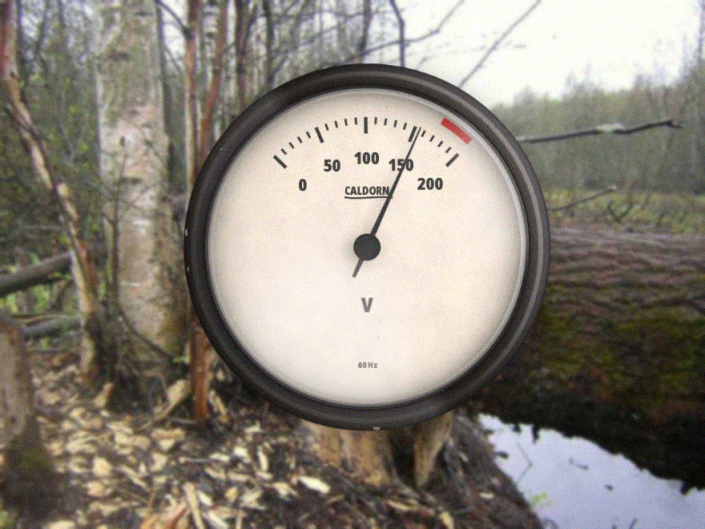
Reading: **155** V
